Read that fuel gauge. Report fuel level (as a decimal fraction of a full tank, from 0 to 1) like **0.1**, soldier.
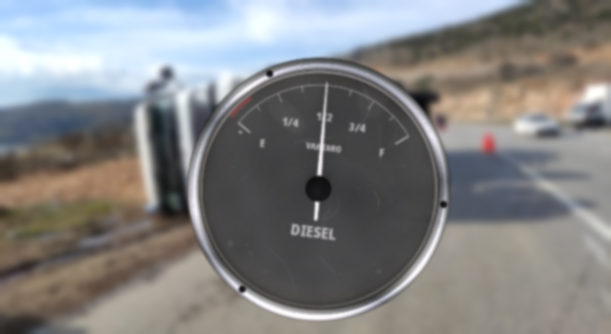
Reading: **0.5**
